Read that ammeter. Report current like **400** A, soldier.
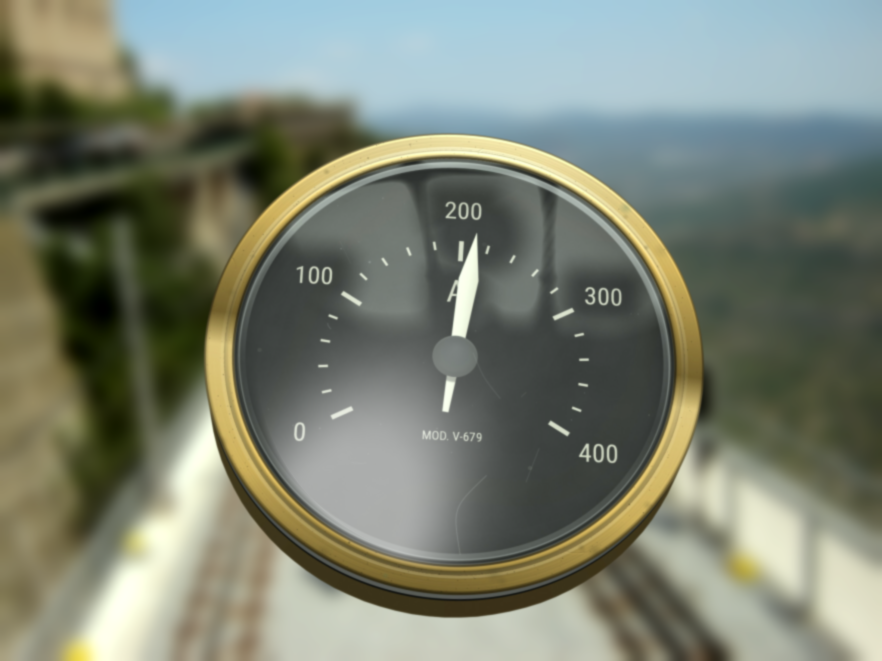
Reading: **210** A
